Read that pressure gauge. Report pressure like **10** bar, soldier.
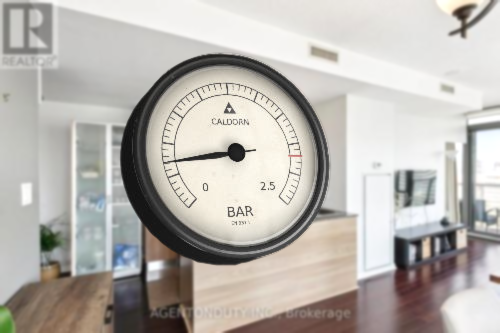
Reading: **0.35** bar
